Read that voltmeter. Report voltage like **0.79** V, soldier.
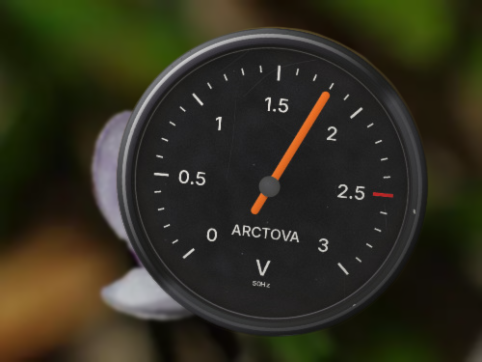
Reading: **1.8** V
